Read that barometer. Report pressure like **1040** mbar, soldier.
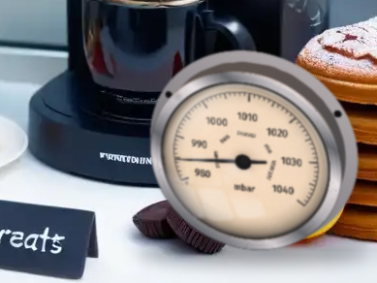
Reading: **985** mbar
